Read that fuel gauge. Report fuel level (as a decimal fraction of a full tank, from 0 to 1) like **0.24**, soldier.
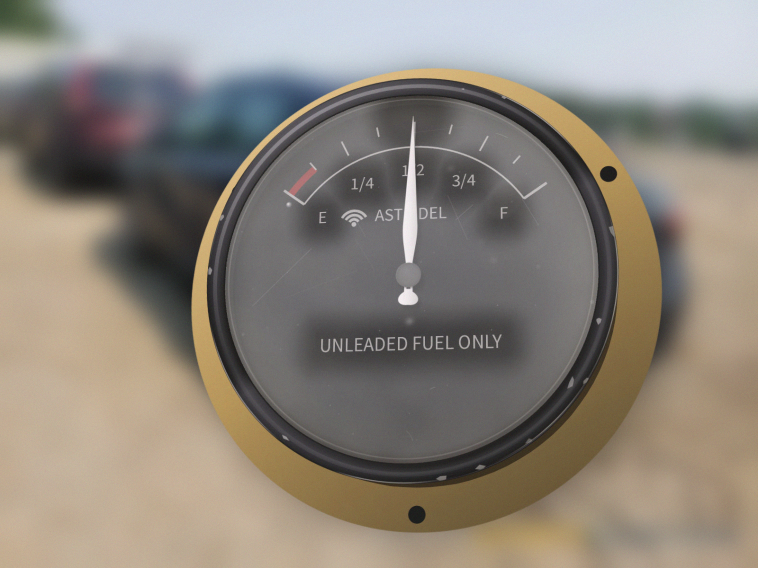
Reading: **0.5**
